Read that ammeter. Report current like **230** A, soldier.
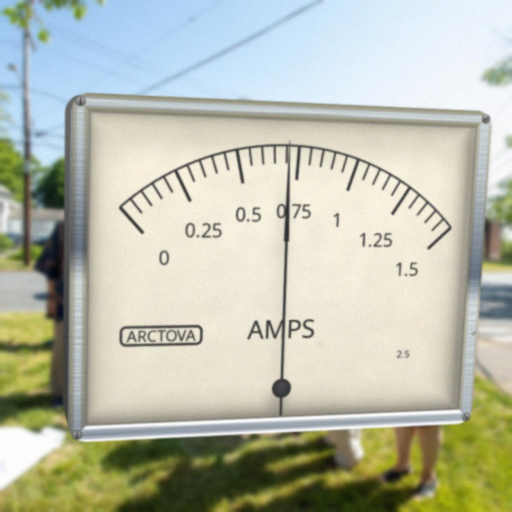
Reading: **0.7** A
